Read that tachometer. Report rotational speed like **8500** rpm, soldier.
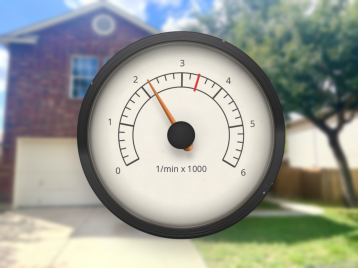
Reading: **2200** rpm
